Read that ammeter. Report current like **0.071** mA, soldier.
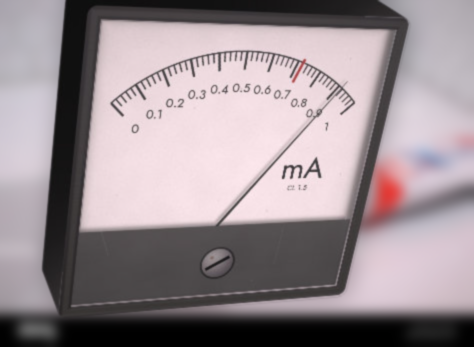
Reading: **0.9** mA
